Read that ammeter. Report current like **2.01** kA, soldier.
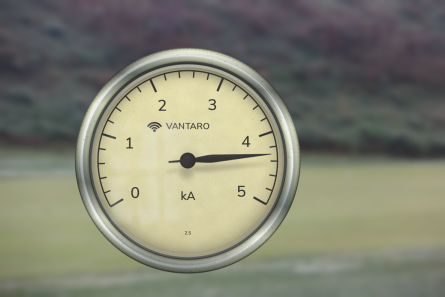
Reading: **4.3** kA
